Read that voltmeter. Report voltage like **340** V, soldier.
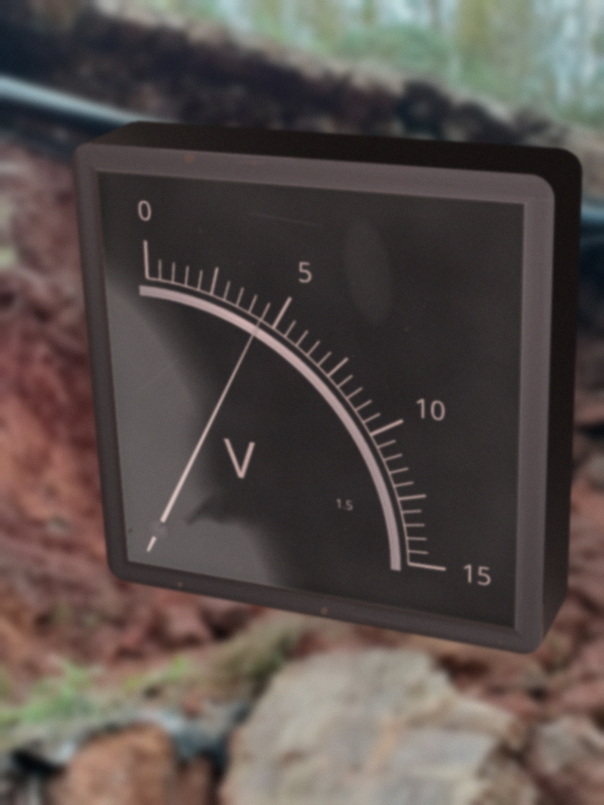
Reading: **4.5** V
